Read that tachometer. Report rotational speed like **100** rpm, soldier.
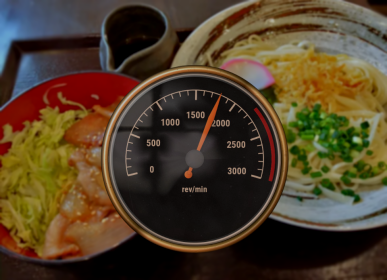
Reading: **1800** rpm
